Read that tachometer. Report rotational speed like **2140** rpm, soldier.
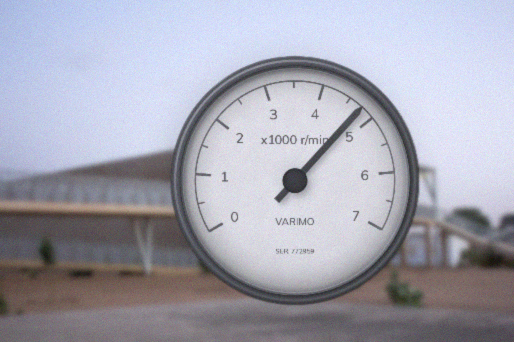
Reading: **4750** rpm
